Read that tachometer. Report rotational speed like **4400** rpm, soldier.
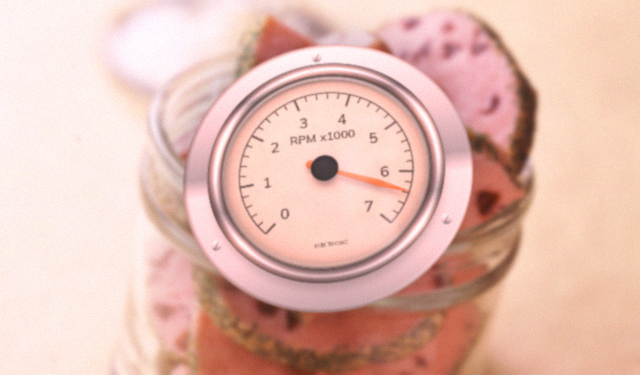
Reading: **6400** rpm
